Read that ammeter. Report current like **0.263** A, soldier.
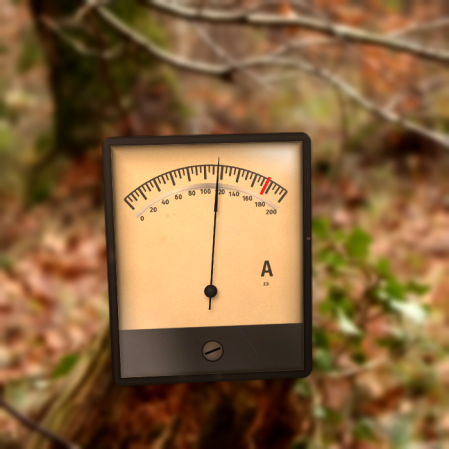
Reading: **115** A
